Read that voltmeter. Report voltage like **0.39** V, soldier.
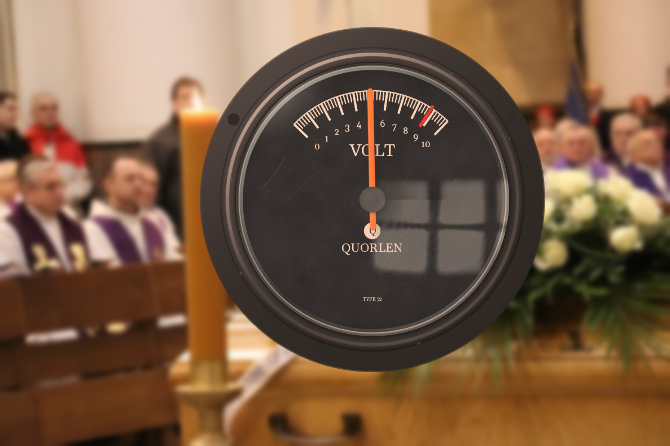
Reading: **5** V
